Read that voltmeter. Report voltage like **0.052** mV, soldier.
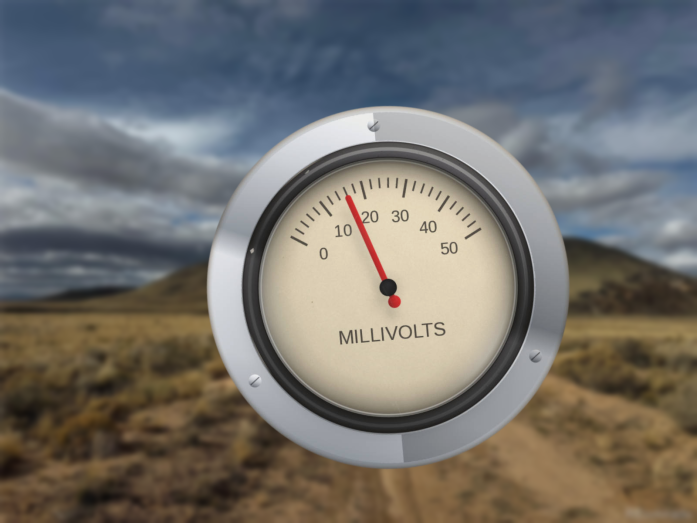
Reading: **16** mV
